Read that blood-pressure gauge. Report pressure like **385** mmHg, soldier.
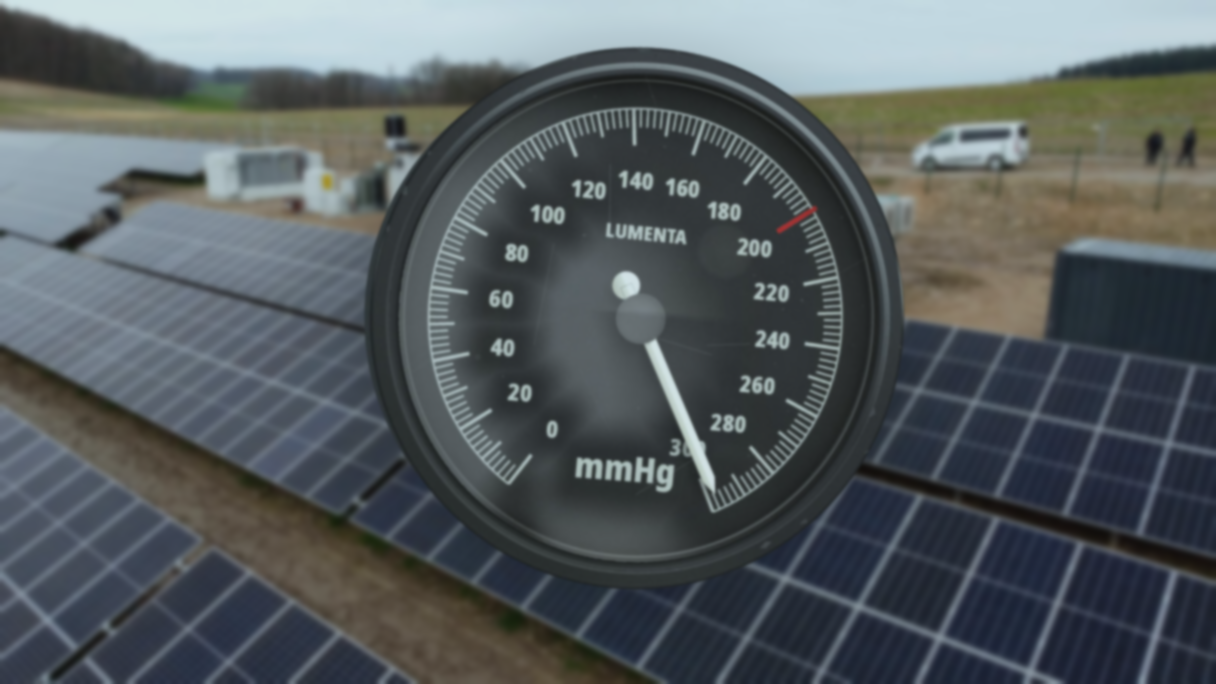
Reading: **298** mmHg
